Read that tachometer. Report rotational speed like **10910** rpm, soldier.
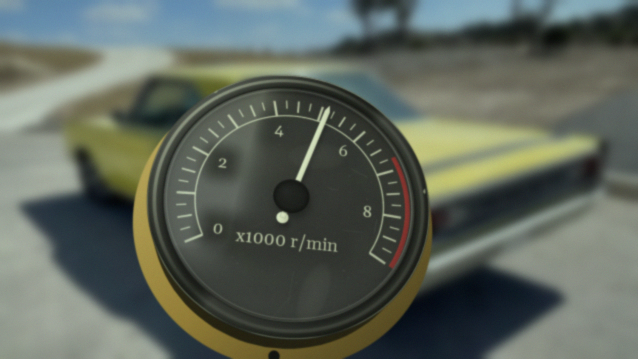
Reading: **5125** rpm
